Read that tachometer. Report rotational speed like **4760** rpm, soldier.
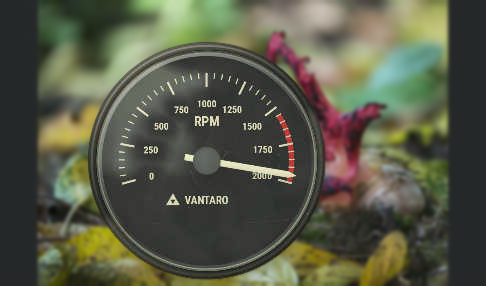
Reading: **1950** rpm
